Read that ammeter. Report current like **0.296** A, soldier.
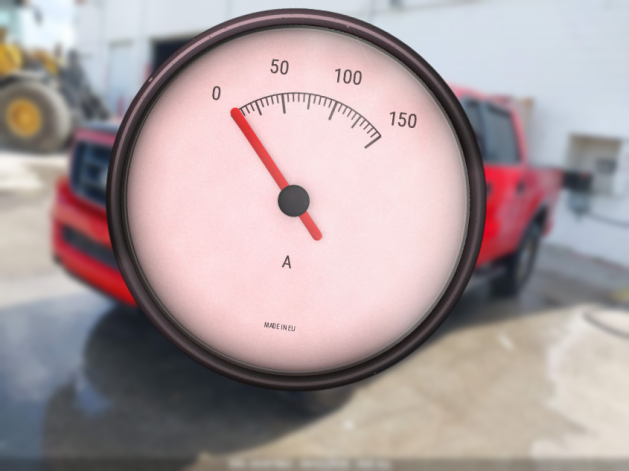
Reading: **5** A
